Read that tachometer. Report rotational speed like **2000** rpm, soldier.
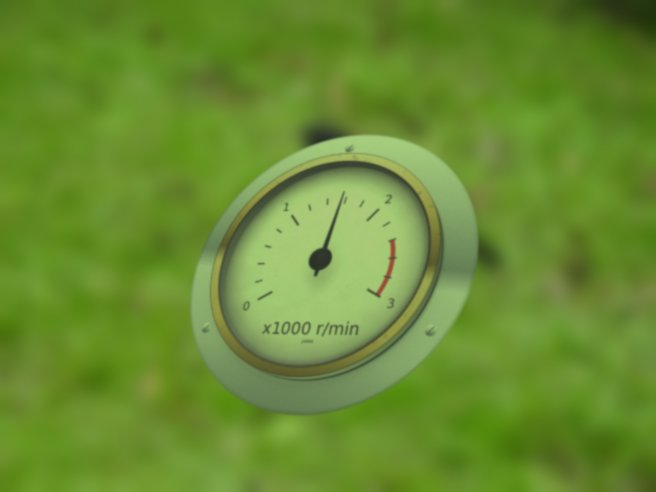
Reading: **1600** rpm
